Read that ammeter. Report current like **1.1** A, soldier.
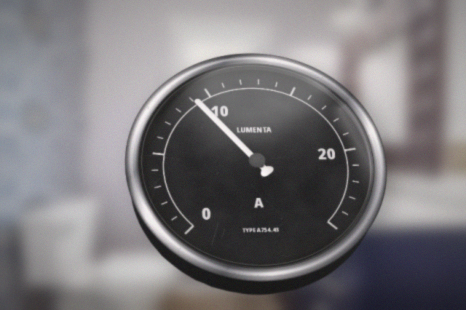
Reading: **9** A
